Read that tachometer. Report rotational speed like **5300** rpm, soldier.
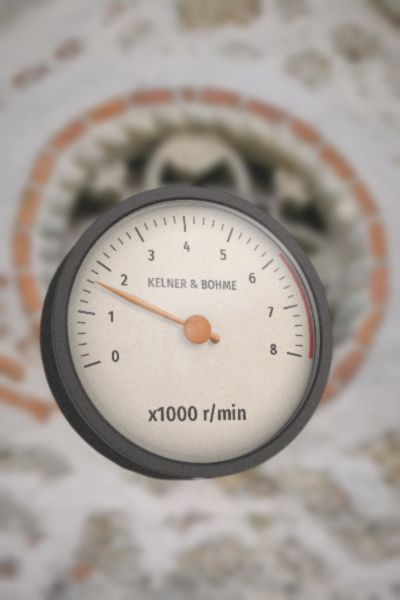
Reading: **1600** rpm
